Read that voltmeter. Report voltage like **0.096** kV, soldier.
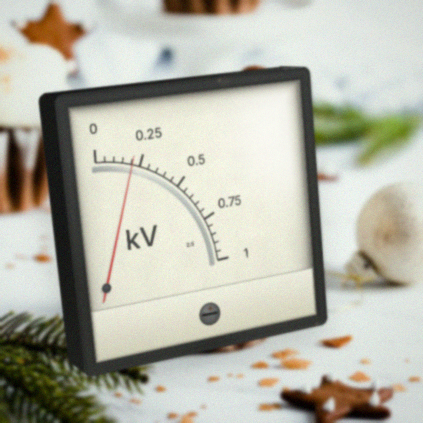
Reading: **0.2** kV
